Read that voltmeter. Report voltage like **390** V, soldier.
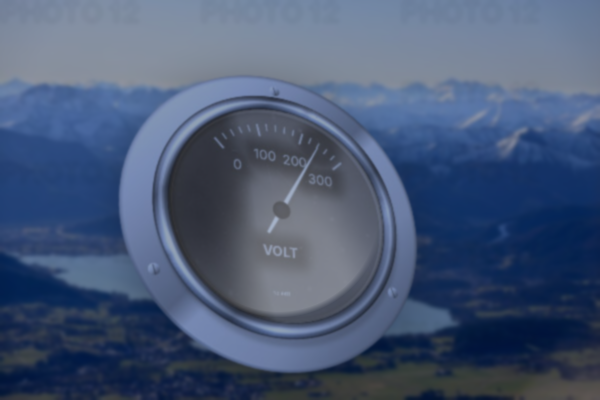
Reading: **240** V
